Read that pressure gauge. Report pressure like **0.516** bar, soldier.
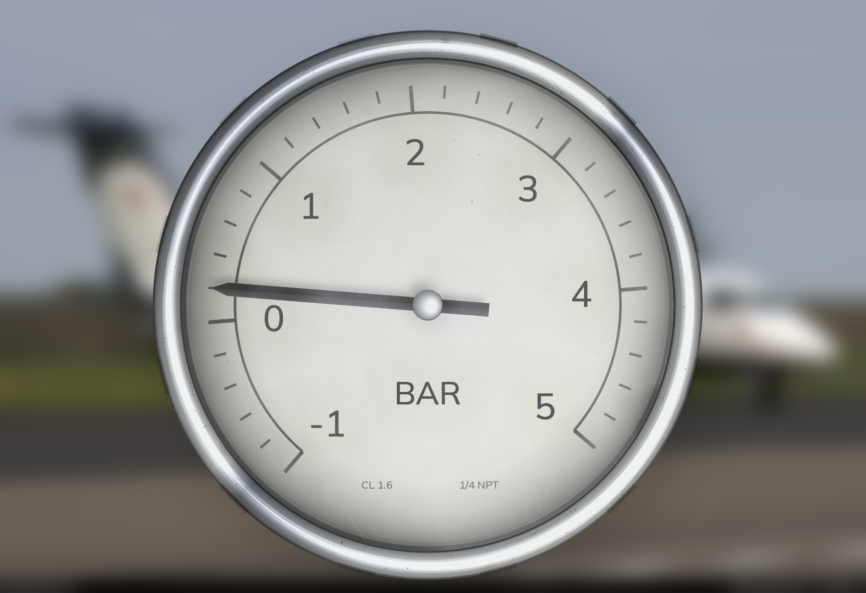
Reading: **0.2** bar
